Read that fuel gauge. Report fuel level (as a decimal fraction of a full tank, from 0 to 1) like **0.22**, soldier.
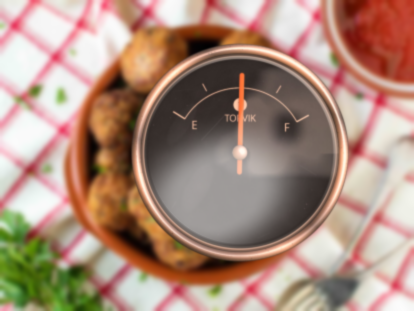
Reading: **0.5**
